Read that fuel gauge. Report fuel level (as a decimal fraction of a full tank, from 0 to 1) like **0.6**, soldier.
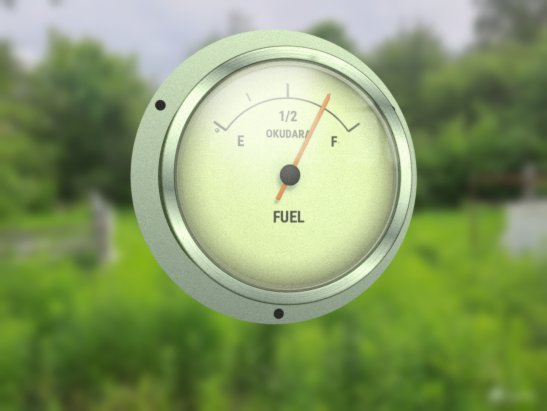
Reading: **0.75**
